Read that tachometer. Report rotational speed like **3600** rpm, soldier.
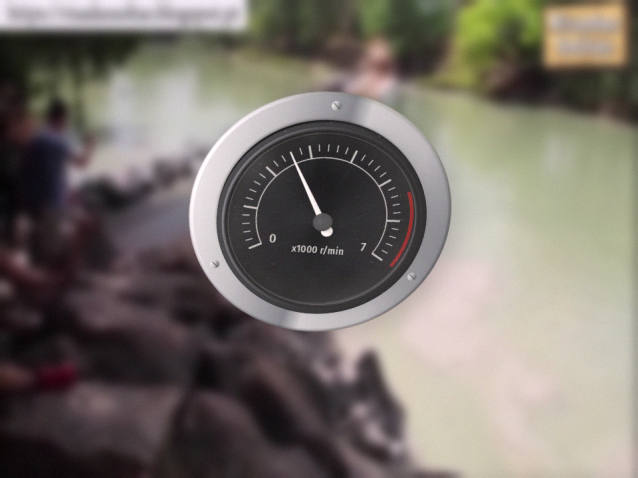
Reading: **2600** rpm
